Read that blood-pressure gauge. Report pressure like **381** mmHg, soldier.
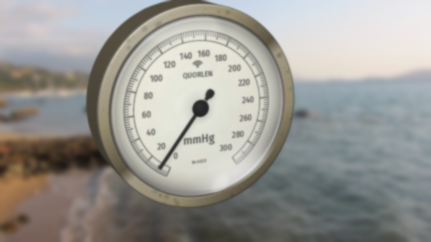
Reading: **10** mmHg
